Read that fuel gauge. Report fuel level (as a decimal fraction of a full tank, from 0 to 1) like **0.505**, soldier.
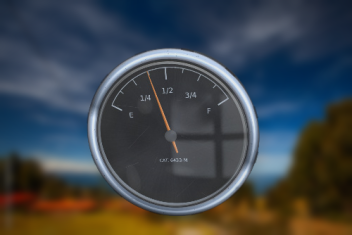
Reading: **0.375**
